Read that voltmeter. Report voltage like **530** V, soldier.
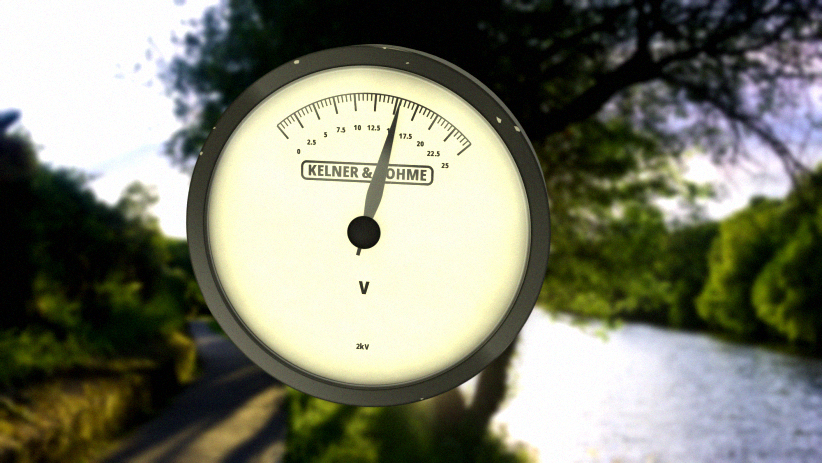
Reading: **15.5** V
